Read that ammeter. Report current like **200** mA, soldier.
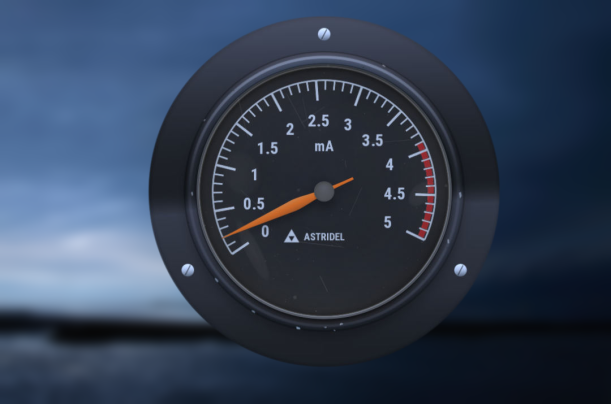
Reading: **0.2** mA
